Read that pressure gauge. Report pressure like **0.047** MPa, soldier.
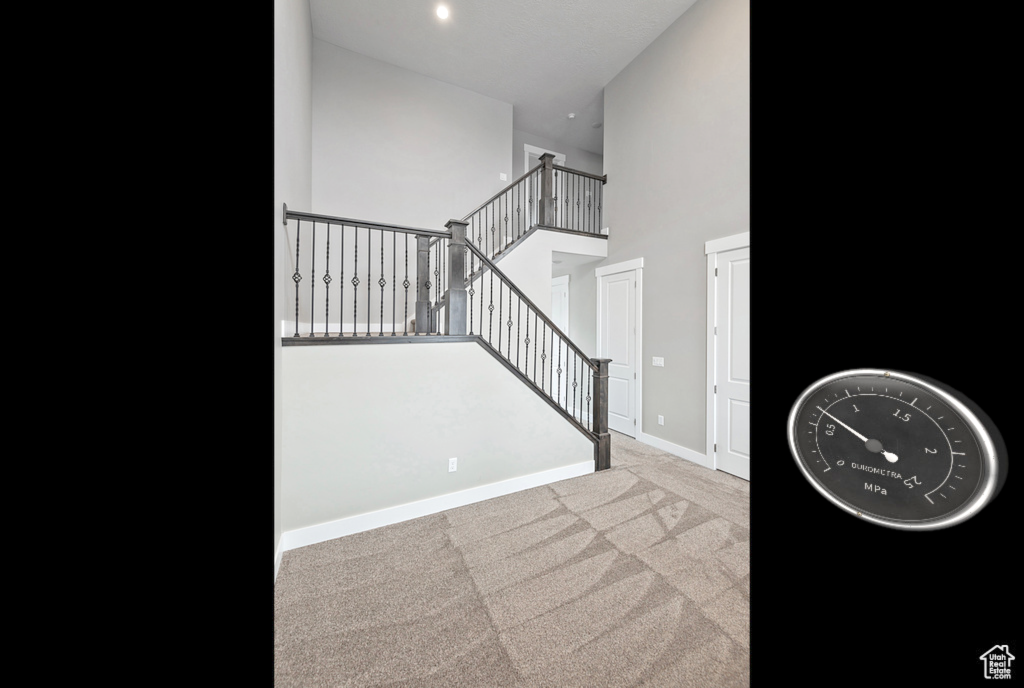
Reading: **0.7** MPa
